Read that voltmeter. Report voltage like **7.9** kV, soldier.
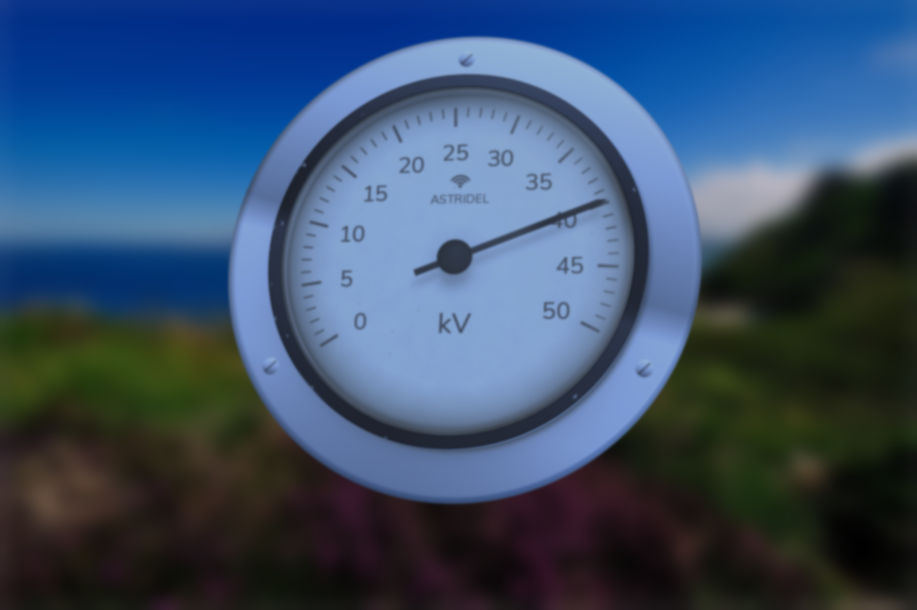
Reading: **40** kV
